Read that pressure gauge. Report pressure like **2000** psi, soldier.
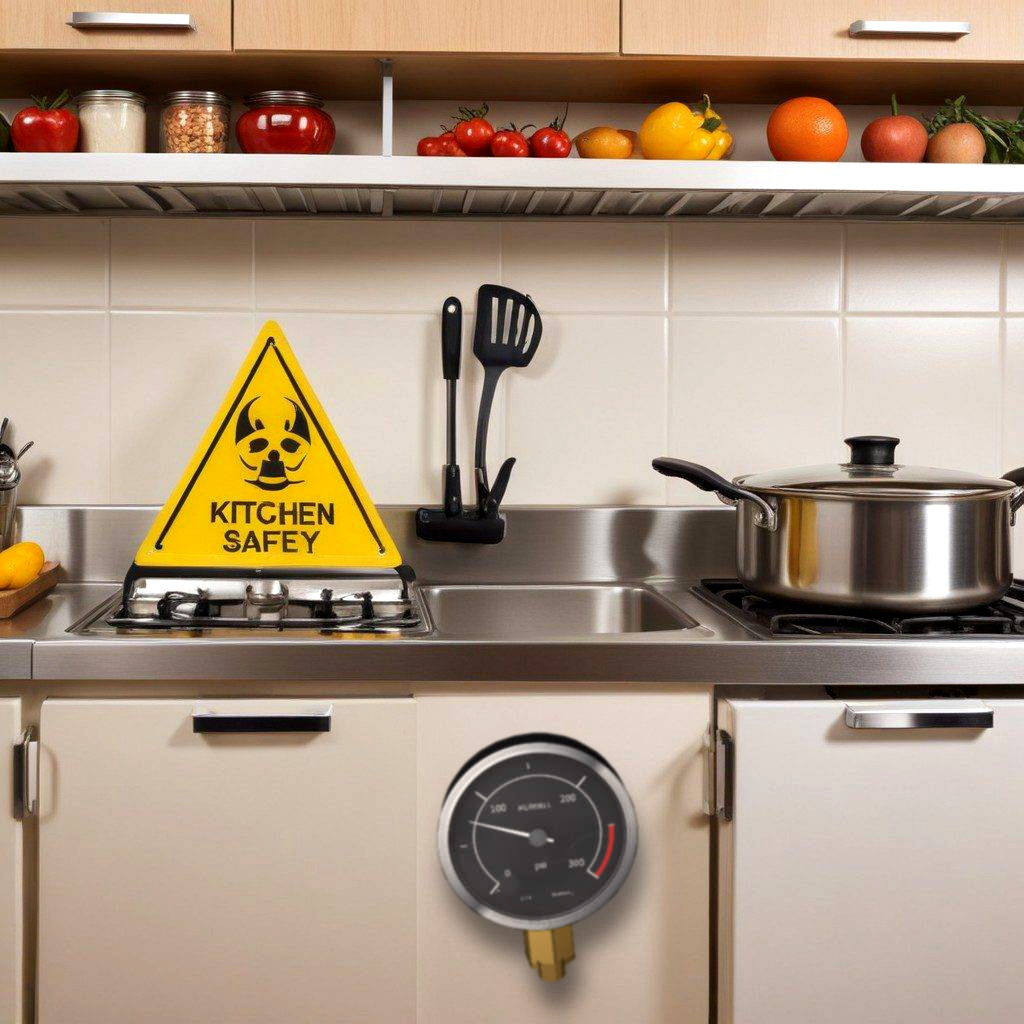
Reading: **75** psi
